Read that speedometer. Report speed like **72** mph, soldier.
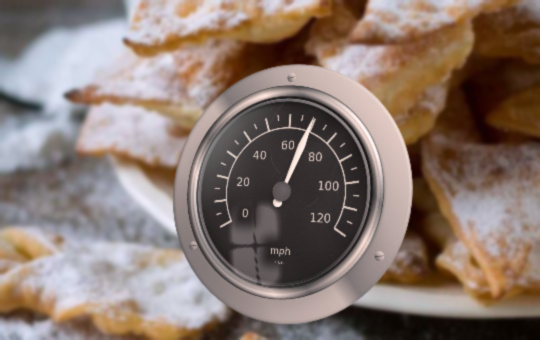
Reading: **70** mph
